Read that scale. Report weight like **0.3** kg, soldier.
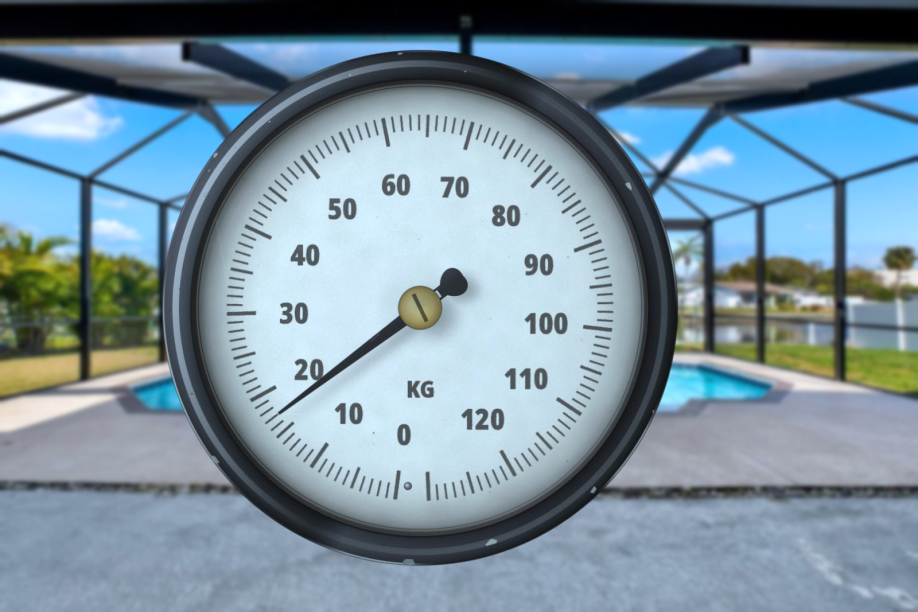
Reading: **17** kg
